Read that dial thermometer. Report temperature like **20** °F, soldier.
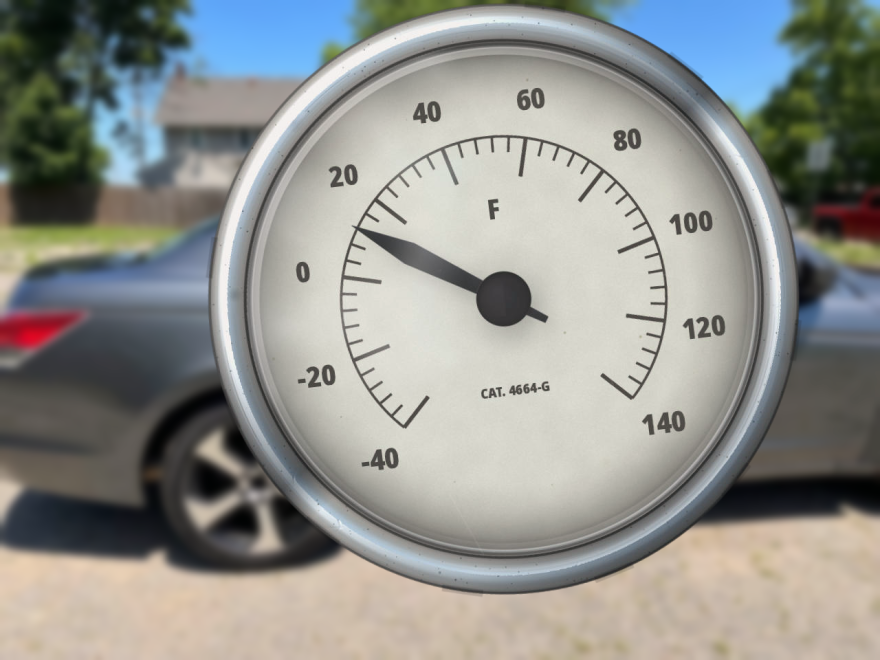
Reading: **12** °F
